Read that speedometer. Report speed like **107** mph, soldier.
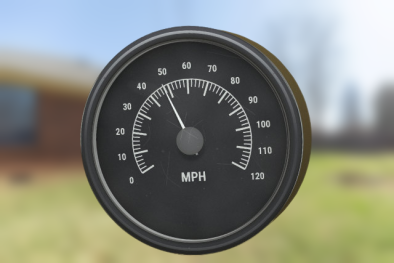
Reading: **48** mph
